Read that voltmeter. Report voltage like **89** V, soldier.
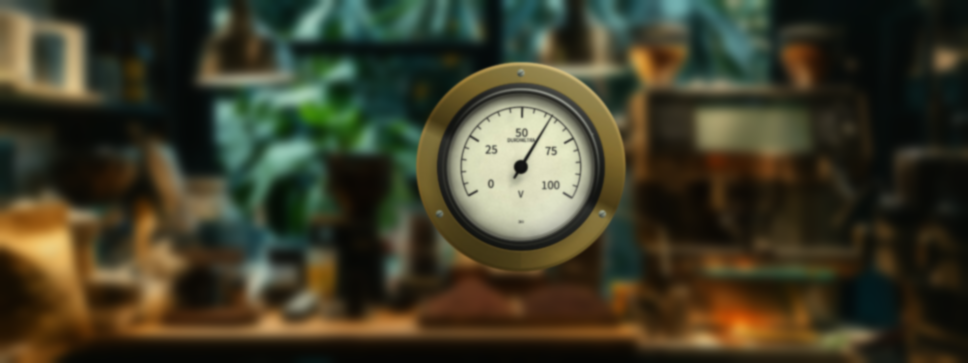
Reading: **62.5** V
